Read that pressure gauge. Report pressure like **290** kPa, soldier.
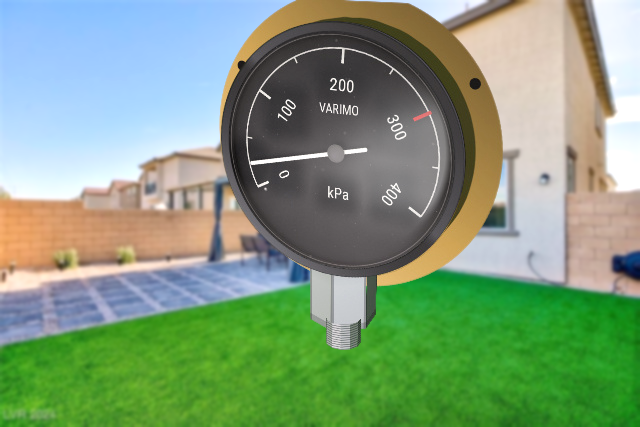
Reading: **25** kPa
